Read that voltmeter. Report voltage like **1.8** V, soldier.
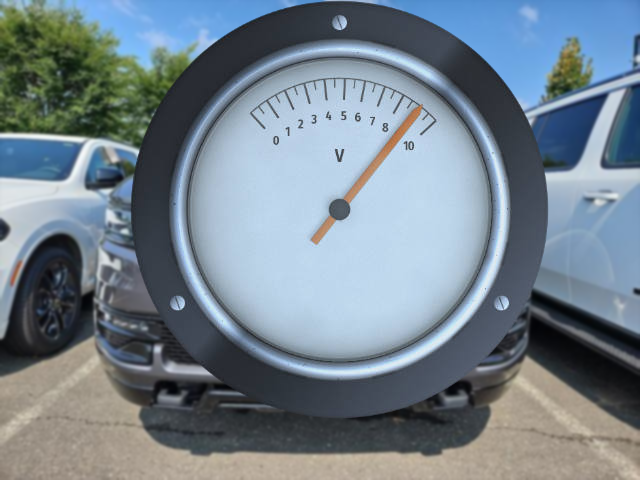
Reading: **9** V
